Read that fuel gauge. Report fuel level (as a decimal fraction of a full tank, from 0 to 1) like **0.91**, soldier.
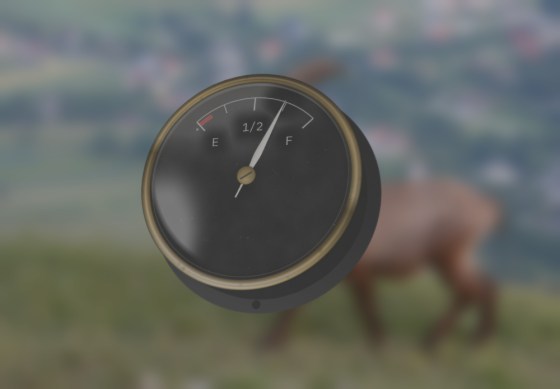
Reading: **0.75**
